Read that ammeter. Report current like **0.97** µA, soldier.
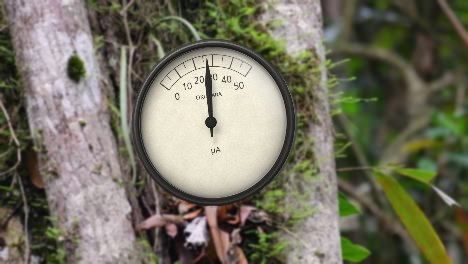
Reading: **27.5** µA
